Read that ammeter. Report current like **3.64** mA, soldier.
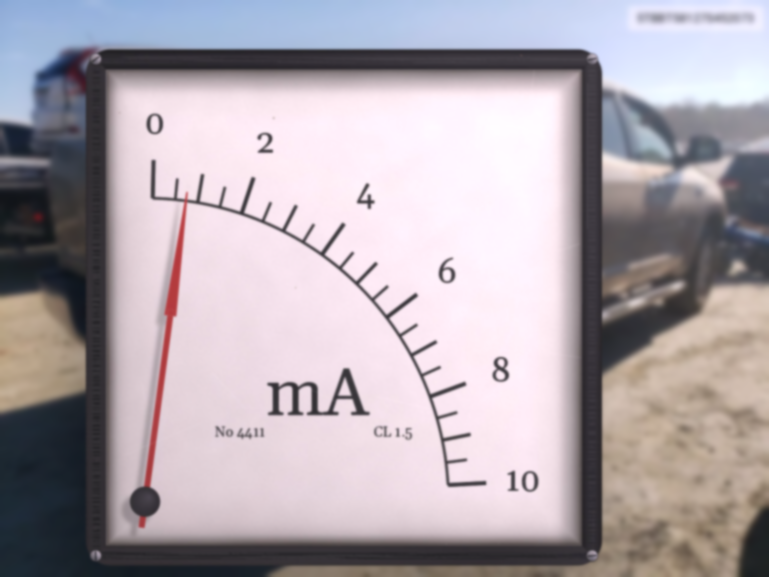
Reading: **0.75** mA
